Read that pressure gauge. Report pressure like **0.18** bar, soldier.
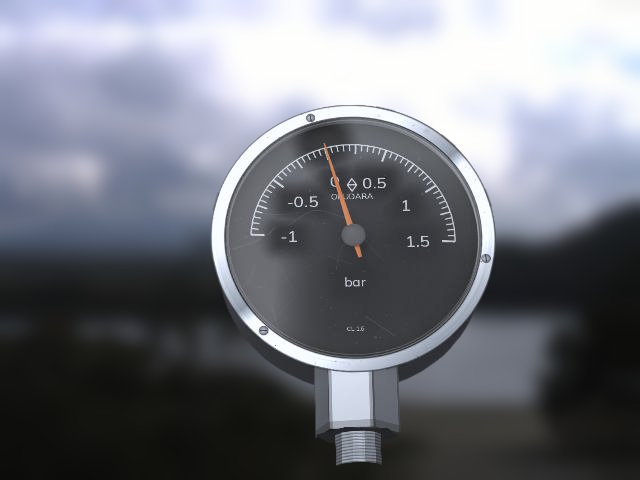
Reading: **0** bar
